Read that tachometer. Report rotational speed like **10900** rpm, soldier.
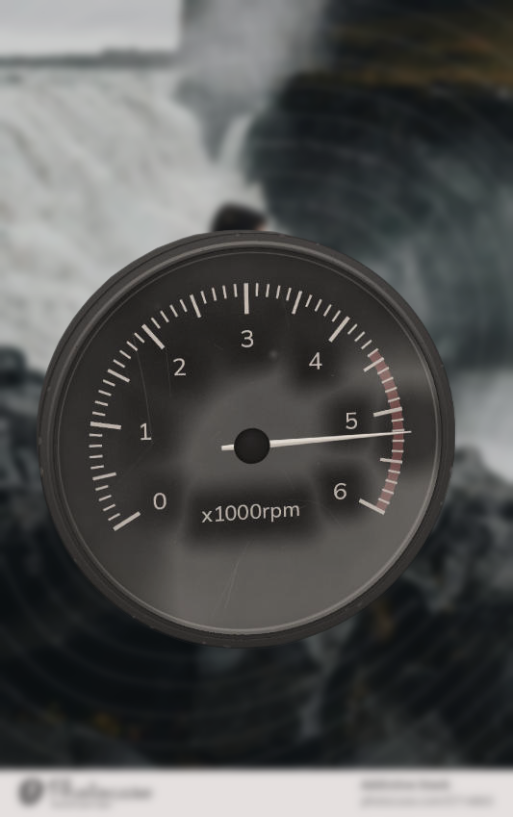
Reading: **5200** rpm
